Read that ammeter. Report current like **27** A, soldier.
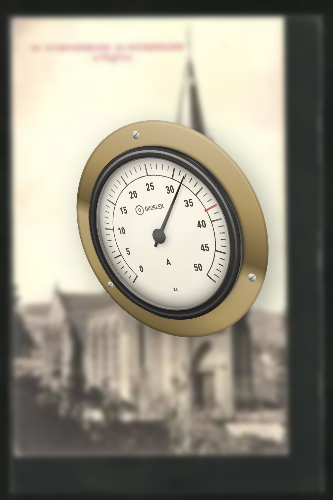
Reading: **32** A
